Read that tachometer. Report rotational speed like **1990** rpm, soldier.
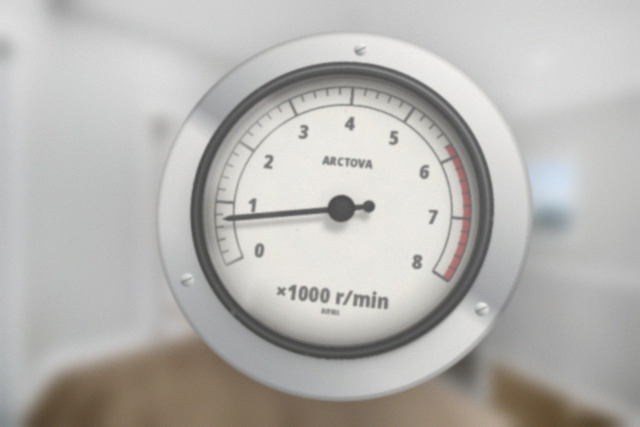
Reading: **700** rpm
